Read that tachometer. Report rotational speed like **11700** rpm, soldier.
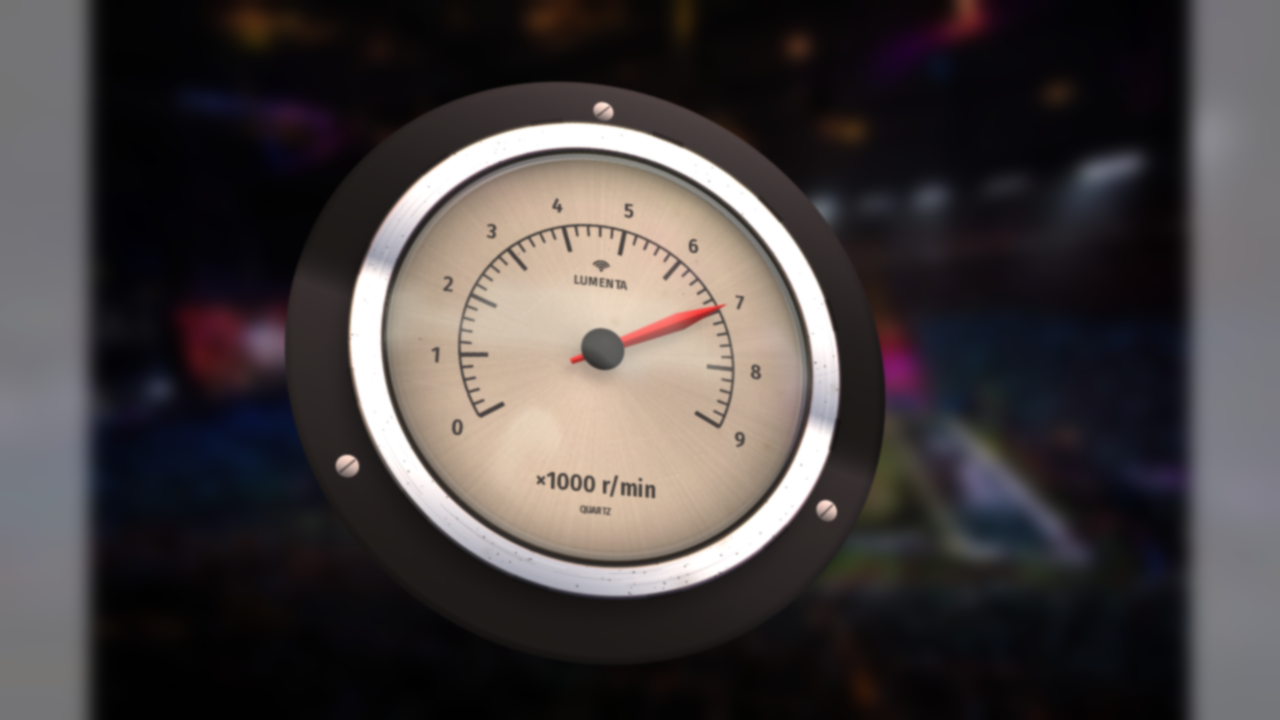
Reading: **7000** rpm
